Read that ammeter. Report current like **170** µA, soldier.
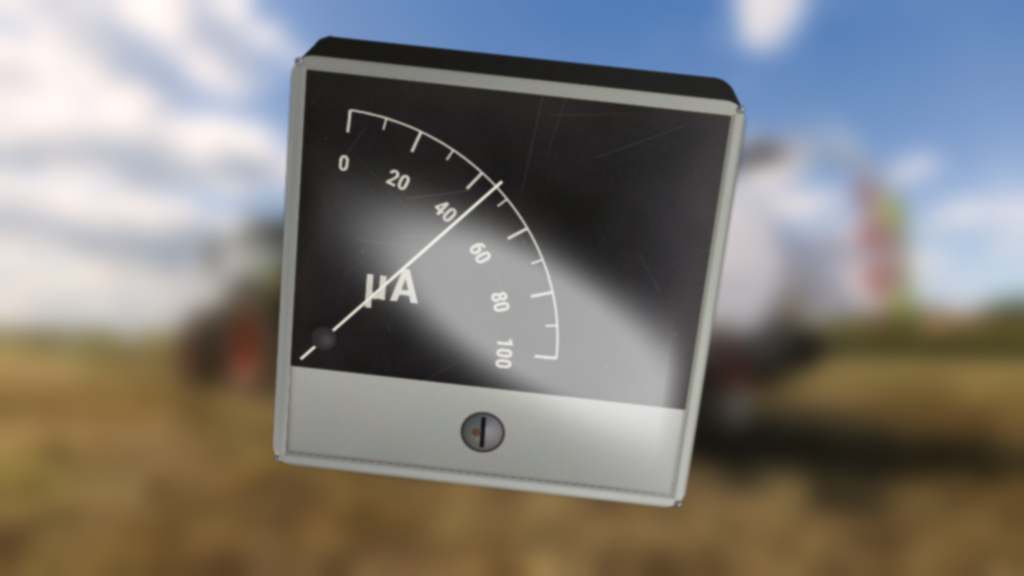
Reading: **45** µA
